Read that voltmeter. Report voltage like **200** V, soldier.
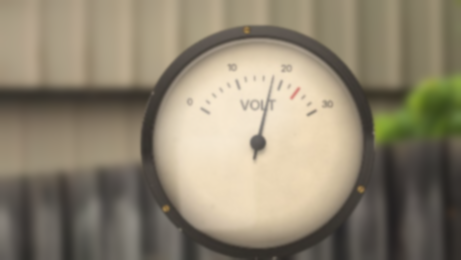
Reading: **18** V
